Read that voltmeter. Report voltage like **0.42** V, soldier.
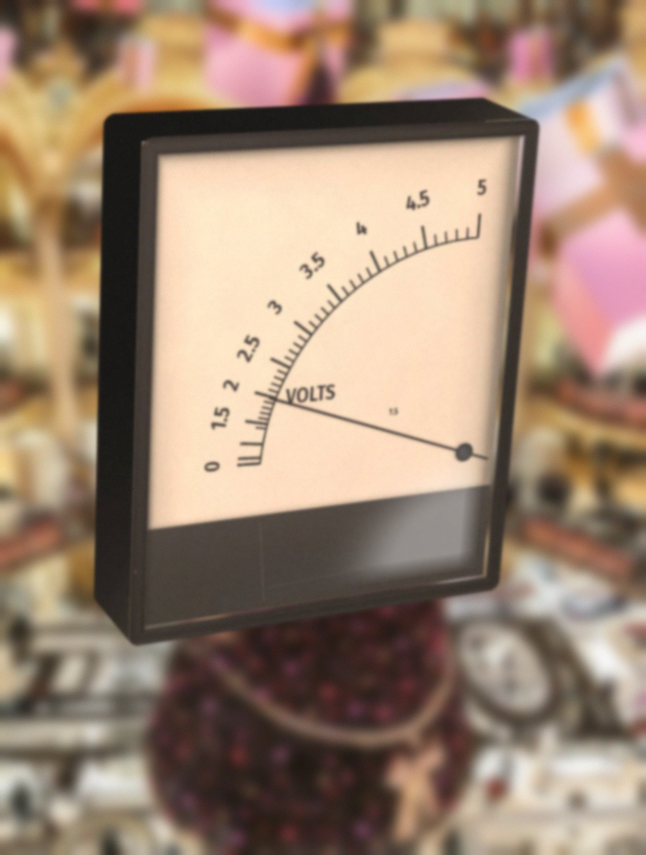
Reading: **2** V
